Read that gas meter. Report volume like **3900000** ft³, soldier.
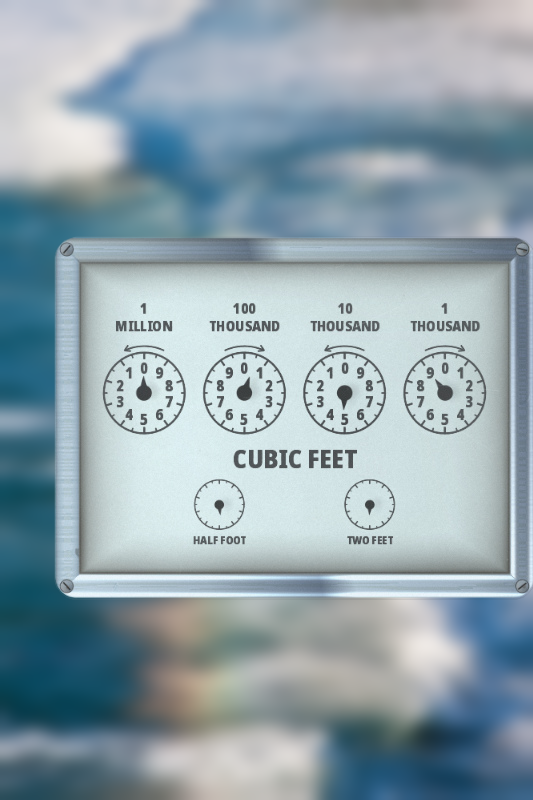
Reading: **4900** ft³
